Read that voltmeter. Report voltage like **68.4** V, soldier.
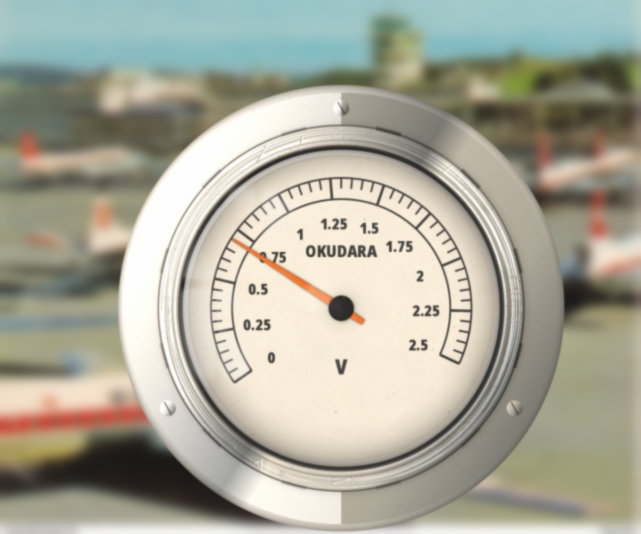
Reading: **0.7** V
